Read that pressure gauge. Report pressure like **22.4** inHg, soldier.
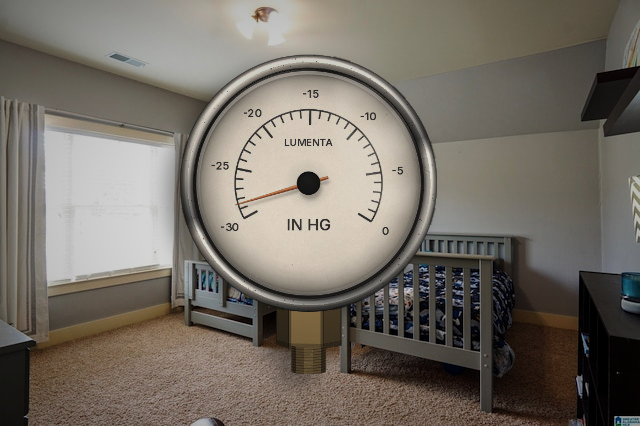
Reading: **-28.5** inHg
